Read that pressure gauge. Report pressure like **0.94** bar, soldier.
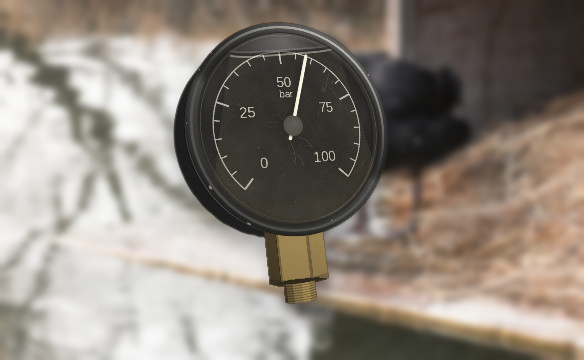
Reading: **57.5** bar
